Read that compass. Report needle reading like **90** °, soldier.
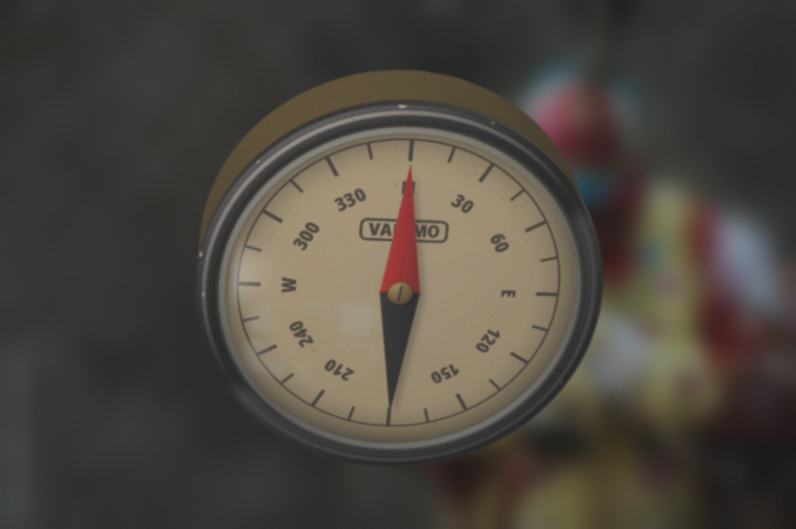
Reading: **0** °
